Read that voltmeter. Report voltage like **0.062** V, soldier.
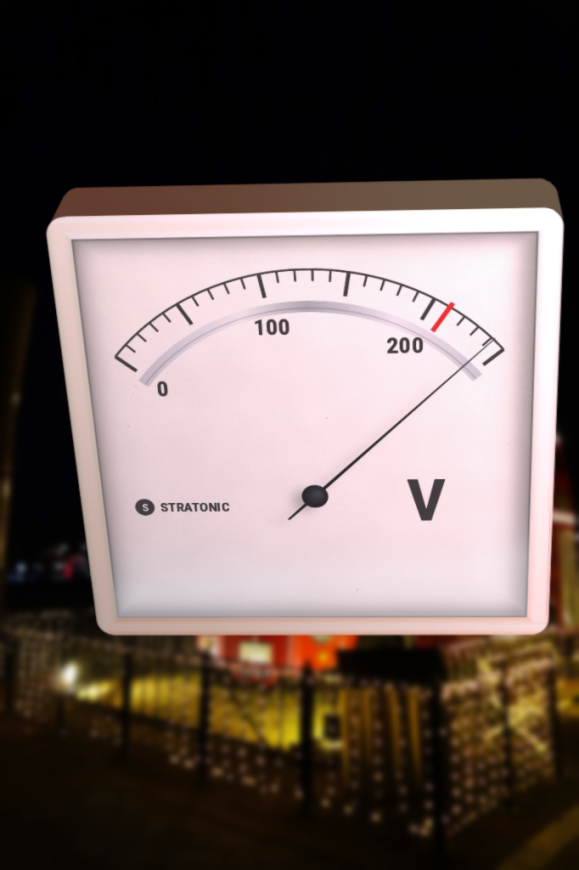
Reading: **240** V
